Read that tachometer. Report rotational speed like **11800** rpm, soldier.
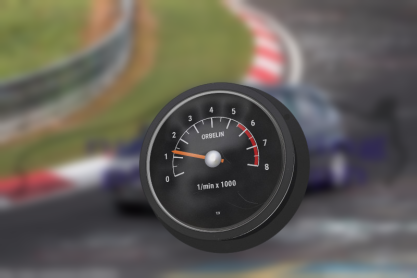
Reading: **1250** rpm
